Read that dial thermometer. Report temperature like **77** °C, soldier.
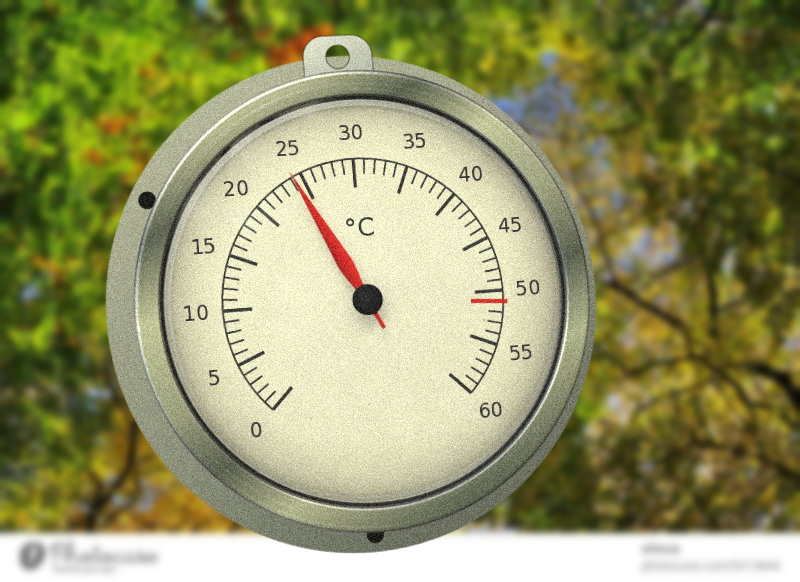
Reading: **24** °C
